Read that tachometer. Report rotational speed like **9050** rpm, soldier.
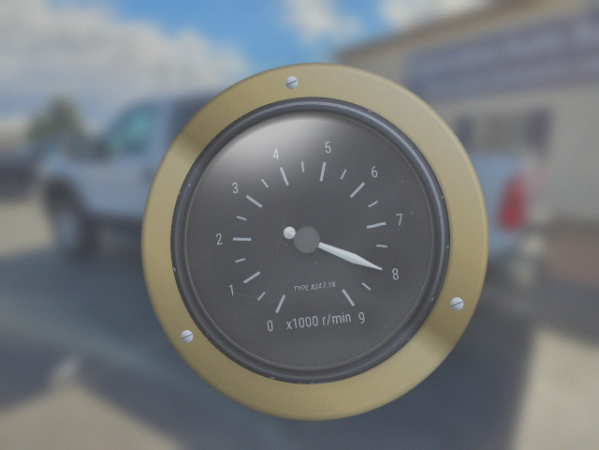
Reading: **8000** rpm
